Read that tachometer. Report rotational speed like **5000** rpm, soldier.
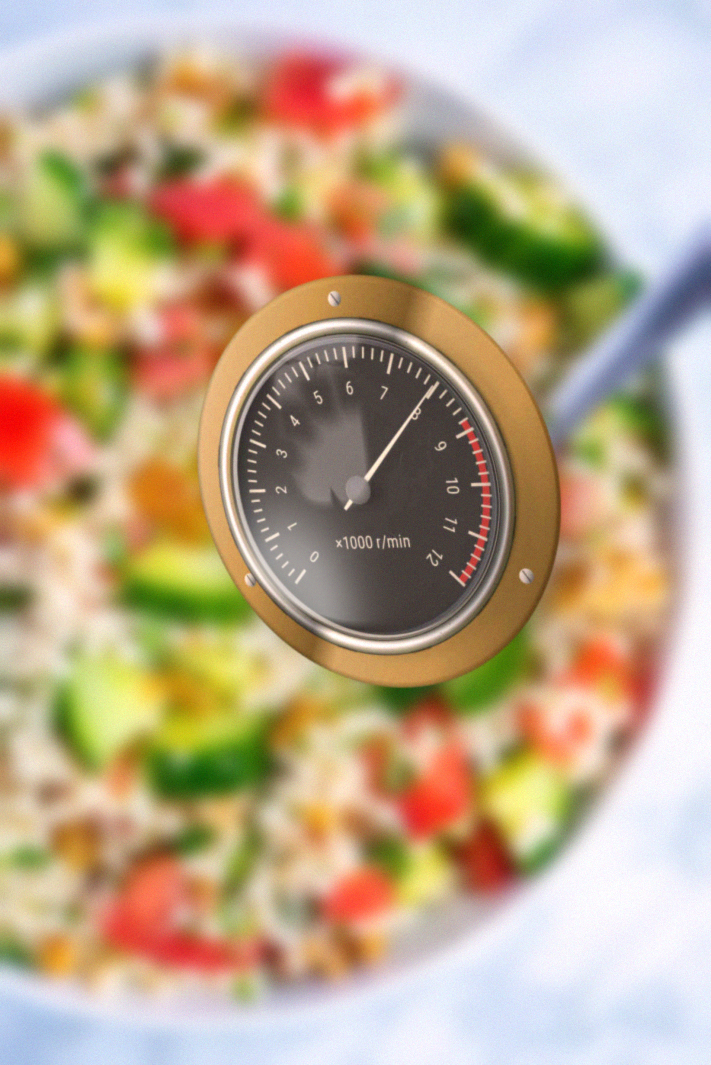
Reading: **8000** rpm
